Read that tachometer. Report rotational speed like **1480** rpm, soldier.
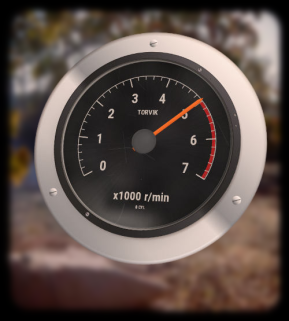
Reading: **5000** rpm
